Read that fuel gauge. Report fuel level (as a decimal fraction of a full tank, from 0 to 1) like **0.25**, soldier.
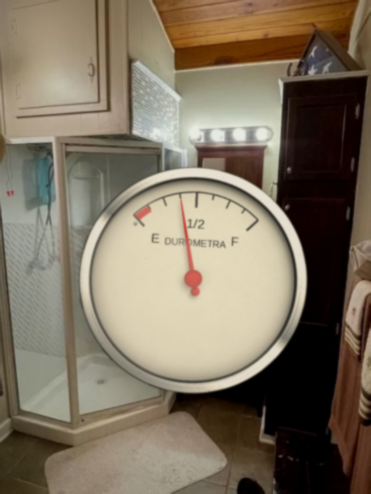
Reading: **0.375**
